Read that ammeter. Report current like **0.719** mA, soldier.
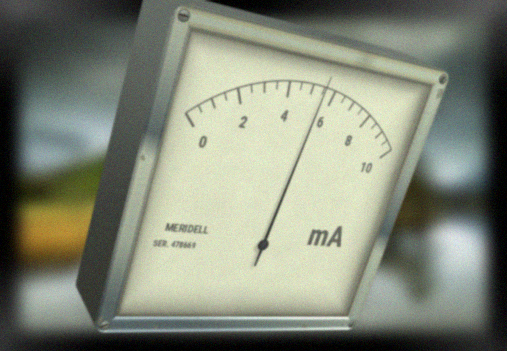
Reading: **5.5** mA
